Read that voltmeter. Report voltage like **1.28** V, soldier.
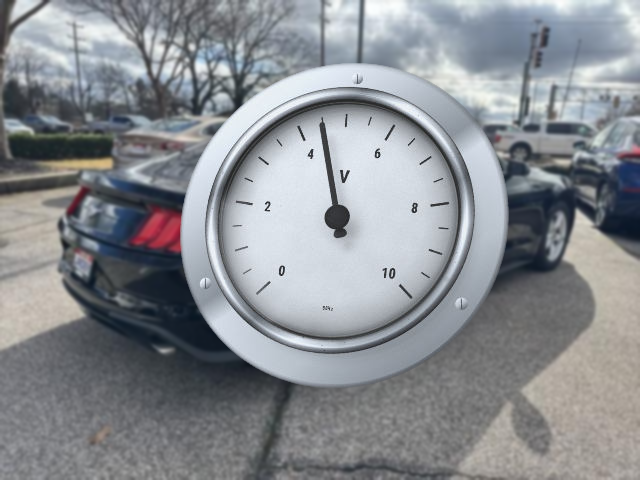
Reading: **4.5** V
